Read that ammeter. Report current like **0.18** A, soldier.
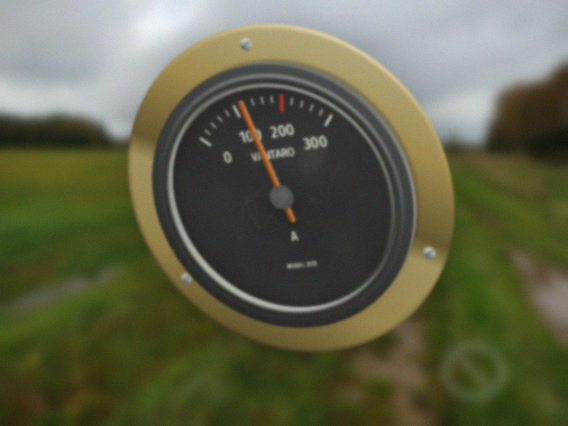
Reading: **120** A
